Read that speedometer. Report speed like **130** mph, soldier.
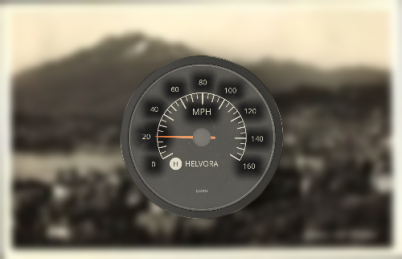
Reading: **20** mph
